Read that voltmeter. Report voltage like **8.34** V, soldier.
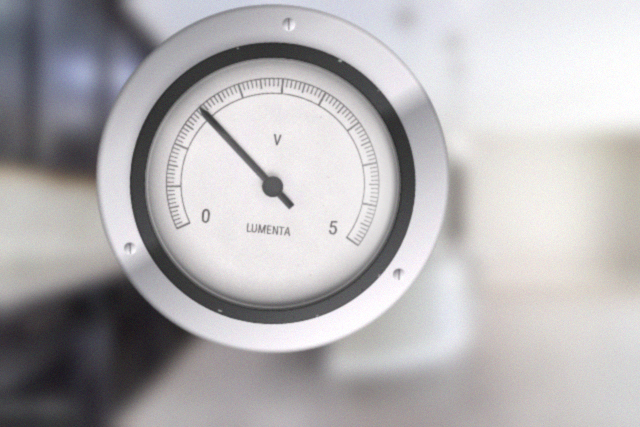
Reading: **1.5** V
